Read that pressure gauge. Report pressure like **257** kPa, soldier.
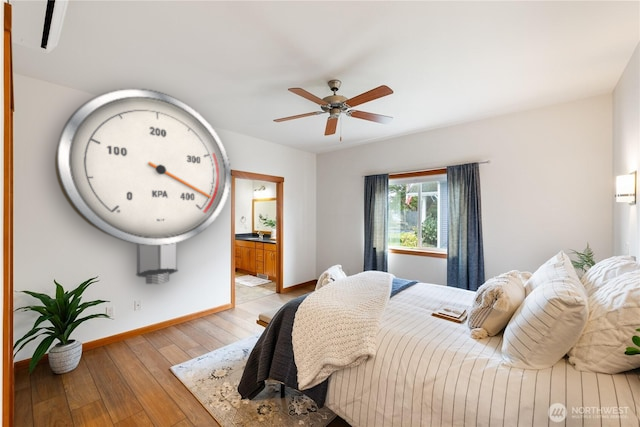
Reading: **375** kPa
